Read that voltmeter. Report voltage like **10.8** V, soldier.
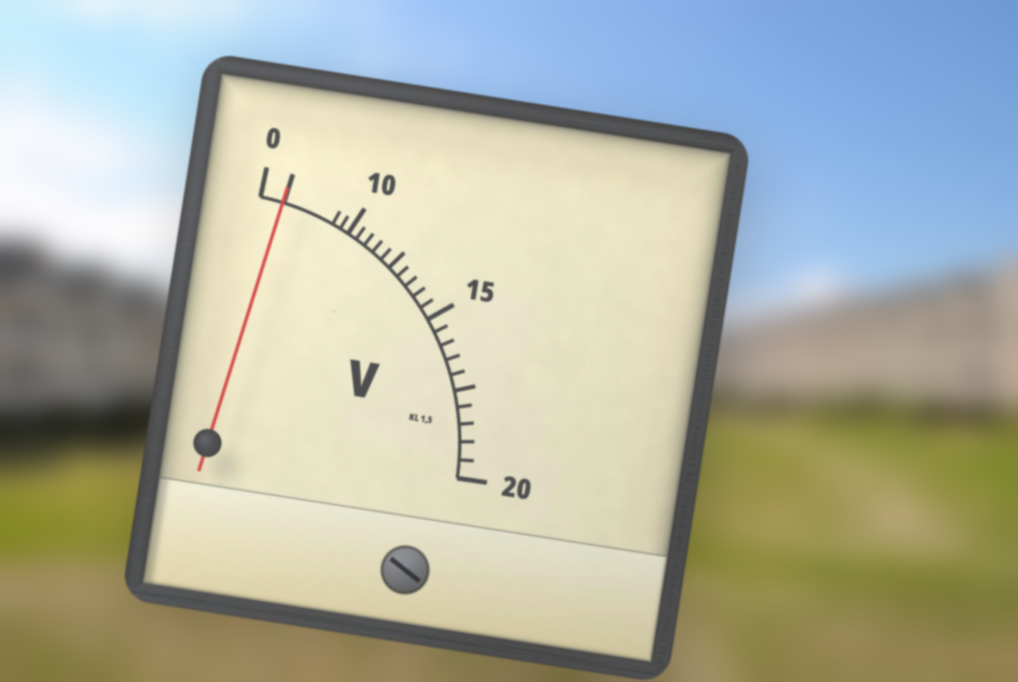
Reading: **5** V
